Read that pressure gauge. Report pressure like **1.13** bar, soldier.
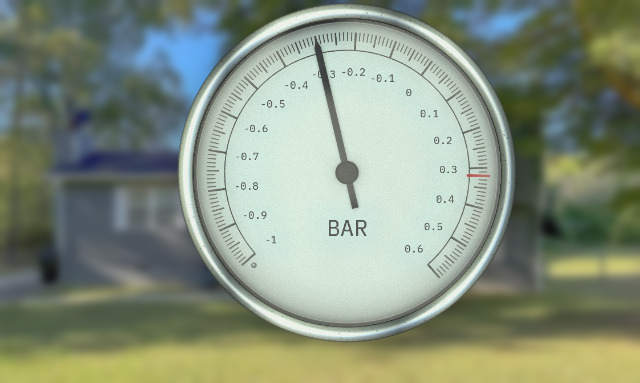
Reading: **-0.3** bar
